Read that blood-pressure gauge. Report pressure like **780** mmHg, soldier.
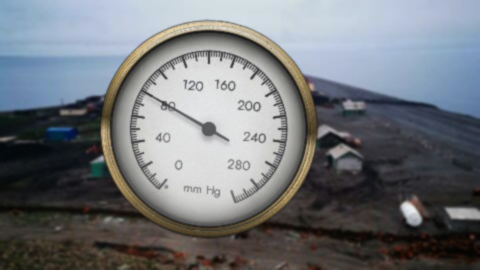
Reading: **80** mmHg
